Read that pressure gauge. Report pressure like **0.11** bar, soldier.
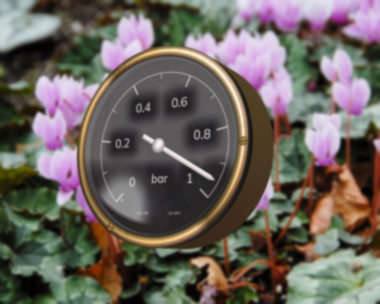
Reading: **0.95** bar
